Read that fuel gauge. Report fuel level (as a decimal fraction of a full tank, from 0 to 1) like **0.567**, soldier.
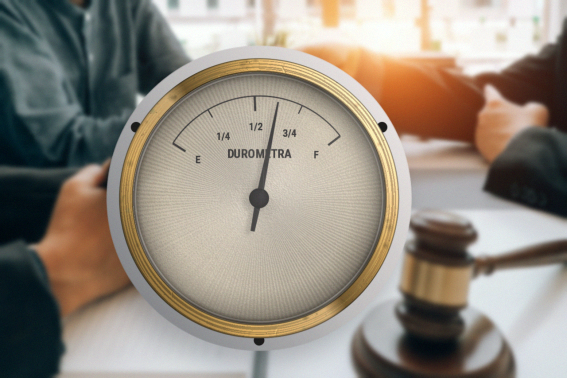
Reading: **0.625**
